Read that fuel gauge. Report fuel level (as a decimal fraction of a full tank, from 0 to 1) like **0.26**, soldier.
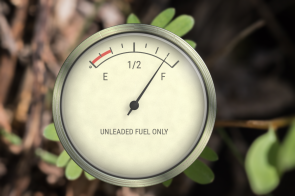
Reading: **0.875**
